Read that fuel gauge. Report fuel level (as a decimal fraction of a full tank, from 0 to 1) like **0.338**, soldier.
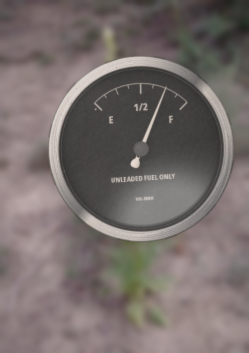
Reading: **0.75**
